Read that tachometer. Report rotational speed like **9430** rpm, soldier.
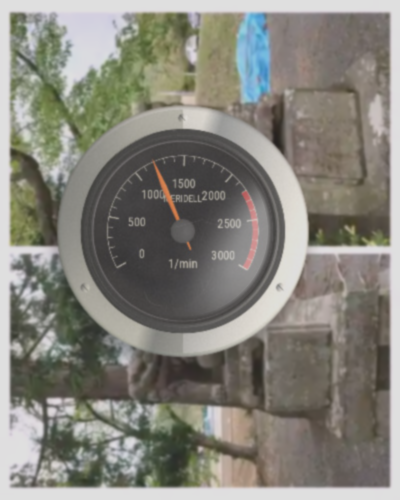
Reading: **1200** rpm
